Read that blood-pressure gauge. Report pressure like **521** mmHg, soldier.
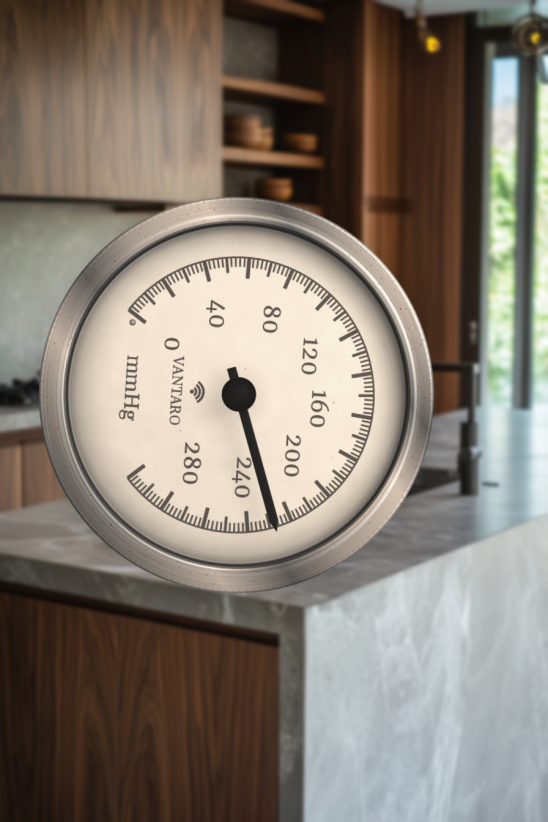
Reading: **228** mmHg
